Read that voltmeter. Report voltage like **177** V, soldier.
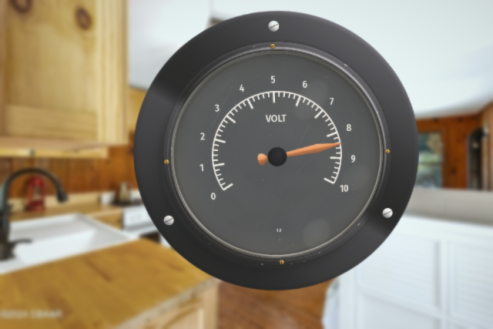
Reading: **8.4** V
